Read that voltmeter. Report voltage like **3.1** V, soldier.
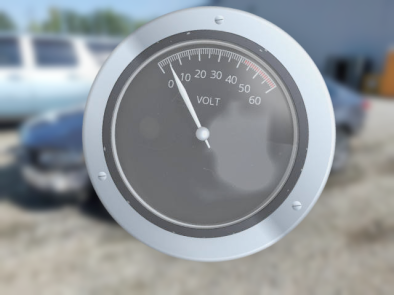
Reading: **5** V
